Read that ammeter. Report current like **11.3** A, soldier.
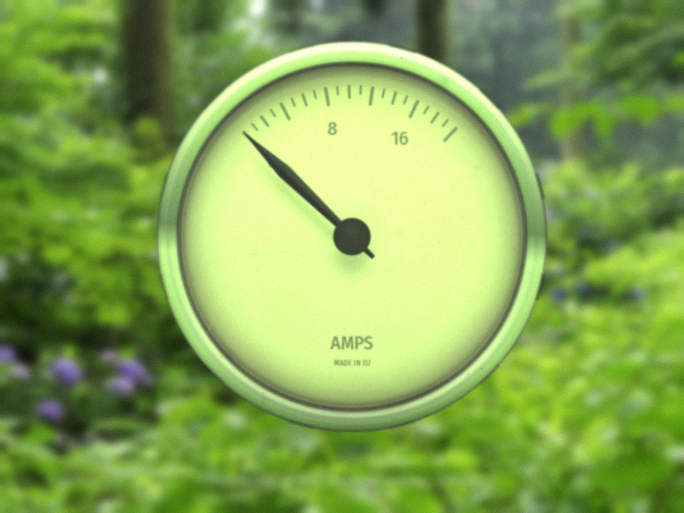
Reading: **0** A
